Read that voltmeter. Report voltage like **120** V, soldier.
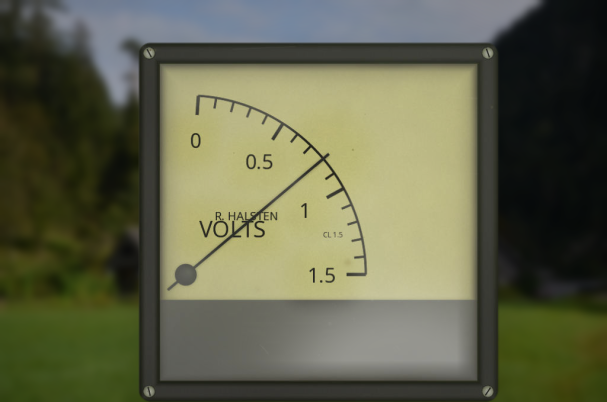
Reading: **0.8** V
